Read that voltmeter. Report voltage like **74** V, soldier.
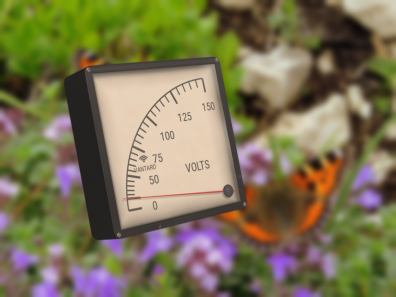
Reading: **25** V
